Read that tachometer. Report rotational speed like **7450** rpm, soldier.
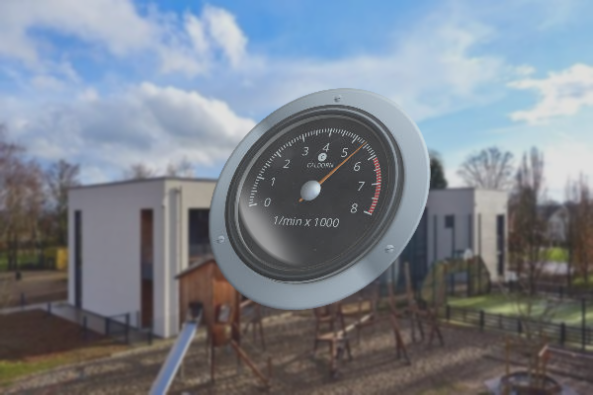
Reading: **5500** rpm
